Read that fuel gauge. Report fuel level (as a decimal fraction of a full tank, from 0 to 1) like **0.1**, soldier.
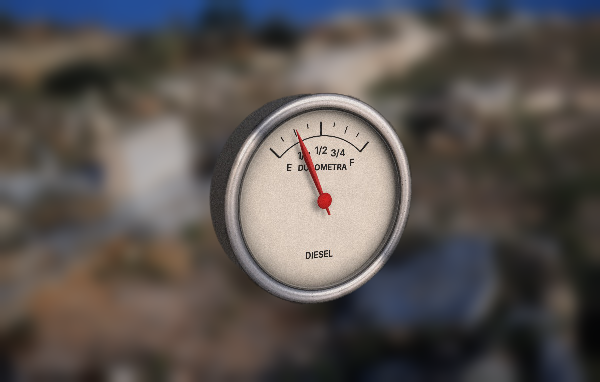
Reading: **0.25**
